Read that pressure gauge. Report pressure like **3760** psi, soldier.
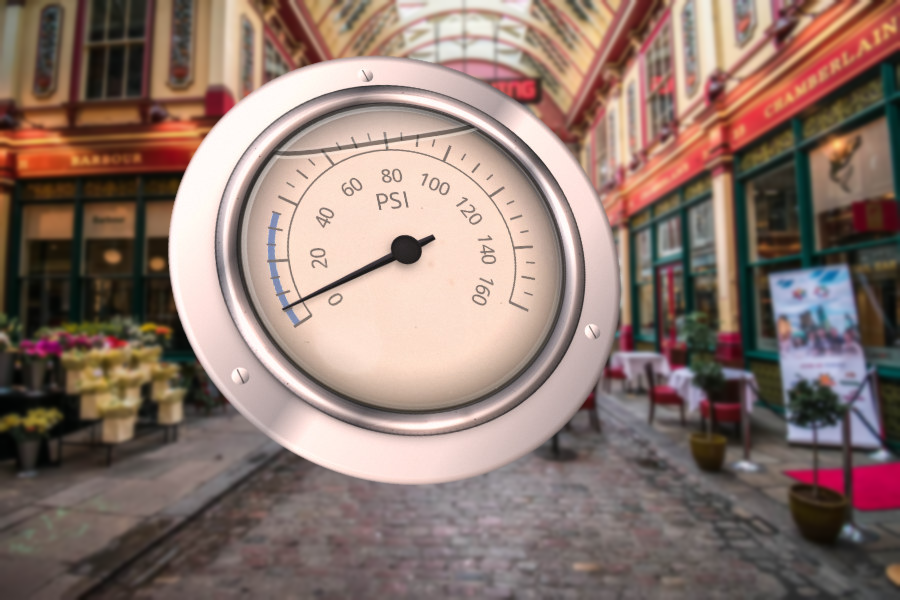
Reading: **5** psi
